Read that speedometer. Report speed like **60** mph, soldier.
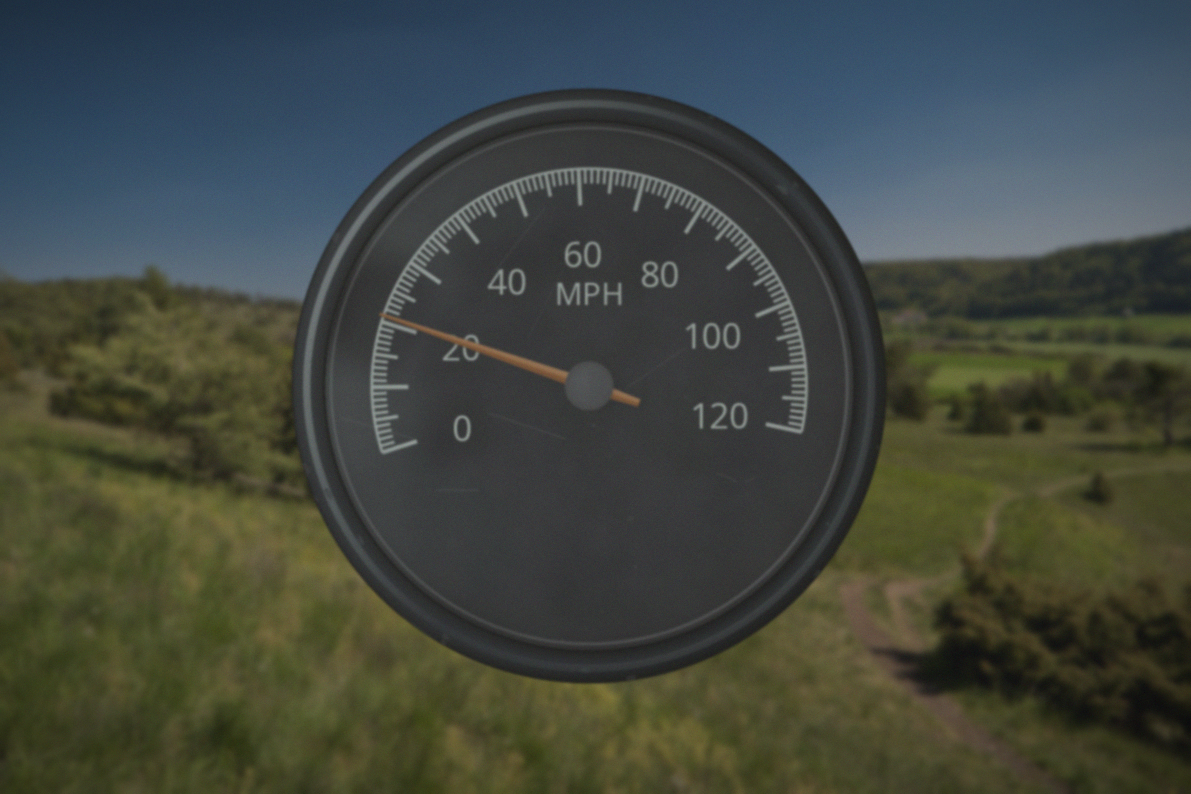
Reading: **21** mph
